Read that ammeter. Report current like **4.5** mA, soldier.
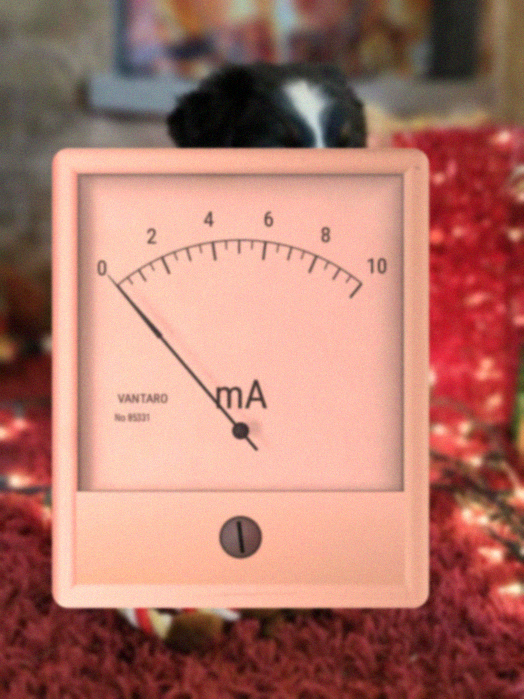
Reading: **0** mA
